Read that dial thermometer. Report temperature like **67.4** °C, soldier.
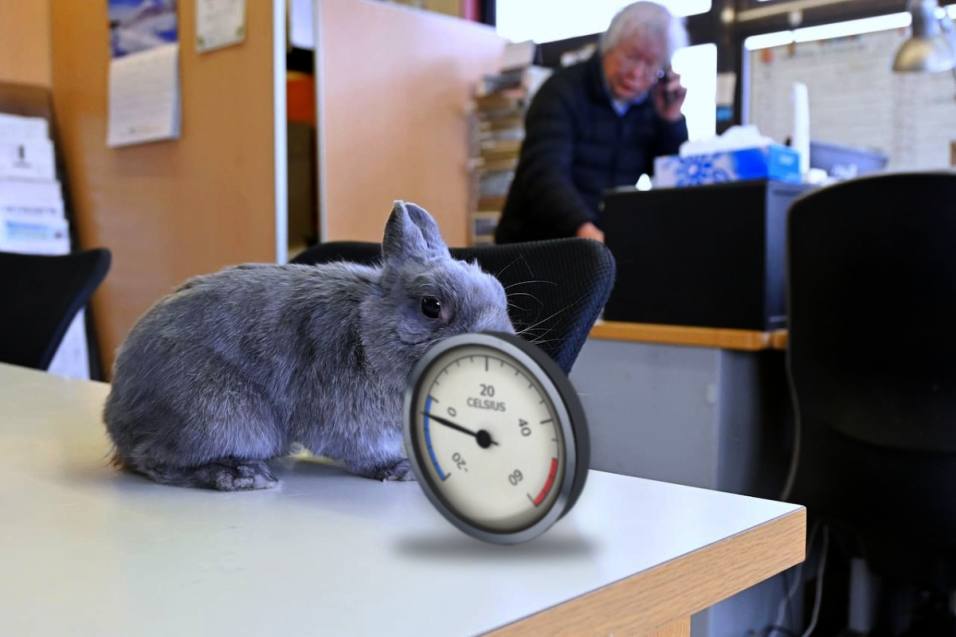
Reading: **-4** °C
